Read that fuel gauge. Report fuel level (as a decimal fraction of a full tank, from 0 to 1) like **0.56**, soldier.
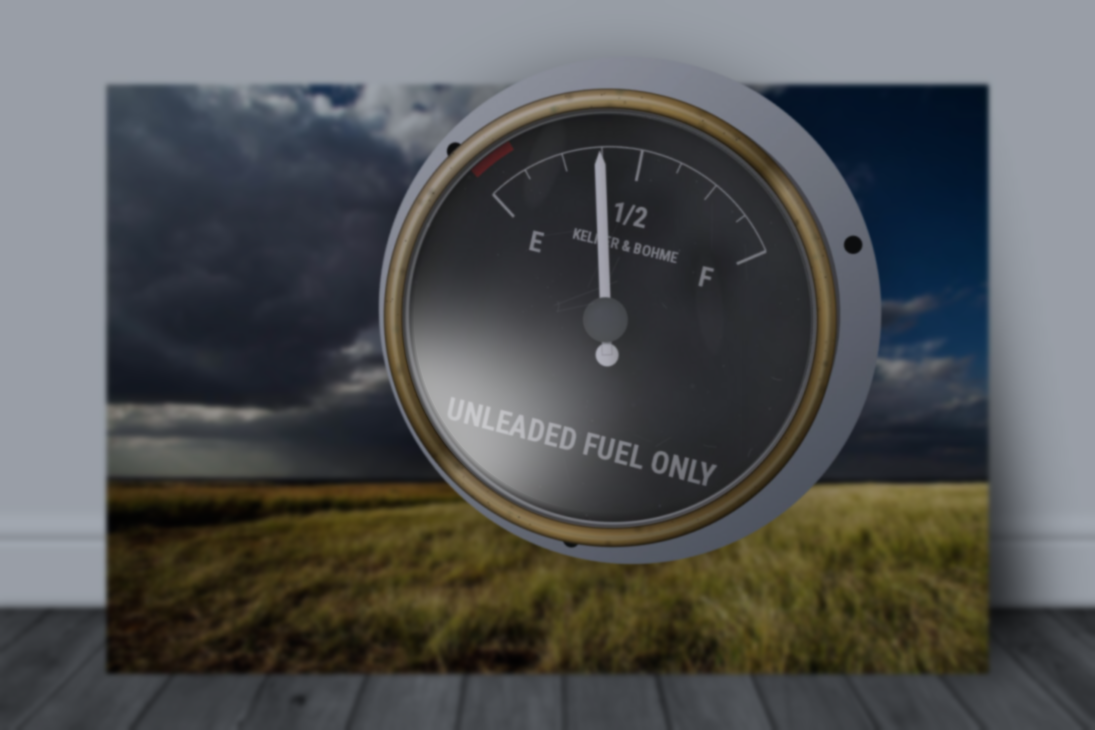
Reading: **0.375**
